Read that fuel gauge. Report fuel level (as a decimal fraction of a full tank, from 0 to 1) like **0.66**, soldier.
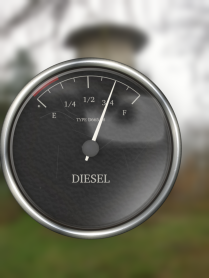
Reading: **0.75**
